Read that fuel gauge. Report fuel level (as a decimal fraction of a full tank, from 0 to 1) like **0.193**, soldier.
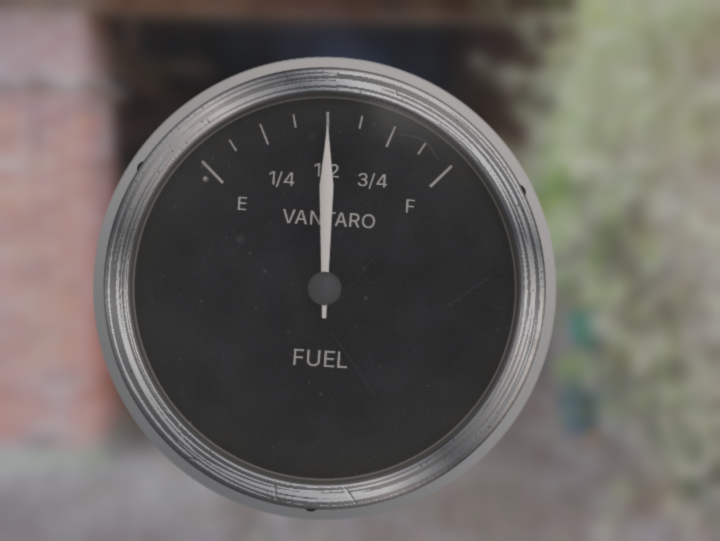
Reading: **0.5**
